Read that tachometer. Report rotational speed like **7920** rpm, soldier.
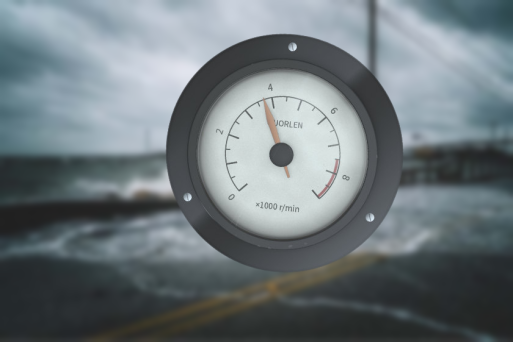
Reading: **3750** rpm
